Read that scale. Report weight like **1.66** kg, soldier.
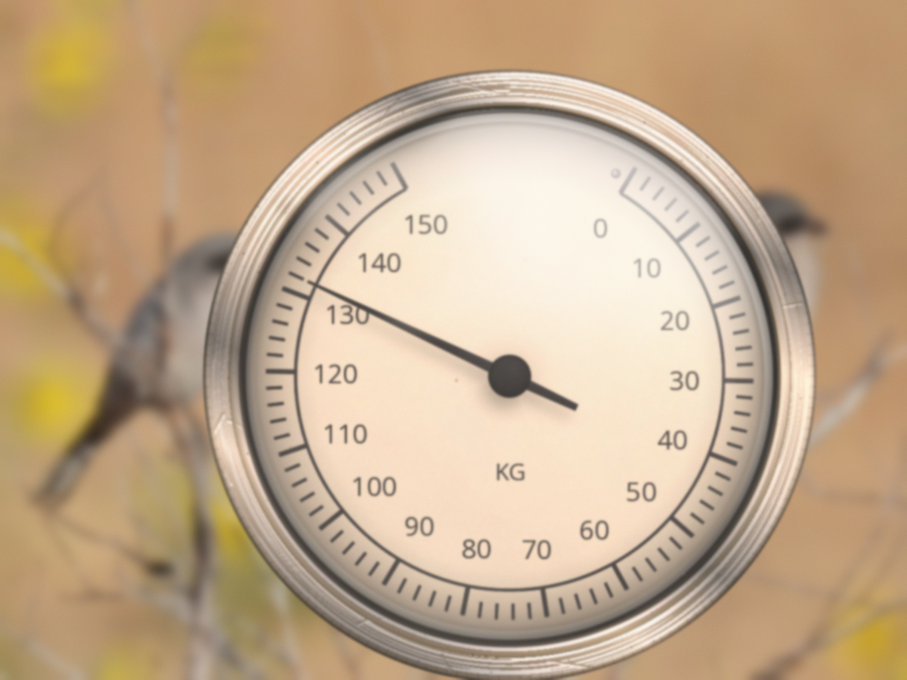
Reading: **132** kg
